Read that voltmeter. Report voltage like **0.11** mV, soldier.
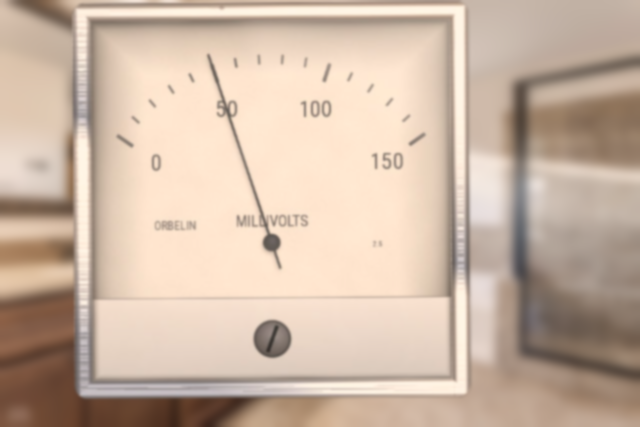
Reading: **50** mV
